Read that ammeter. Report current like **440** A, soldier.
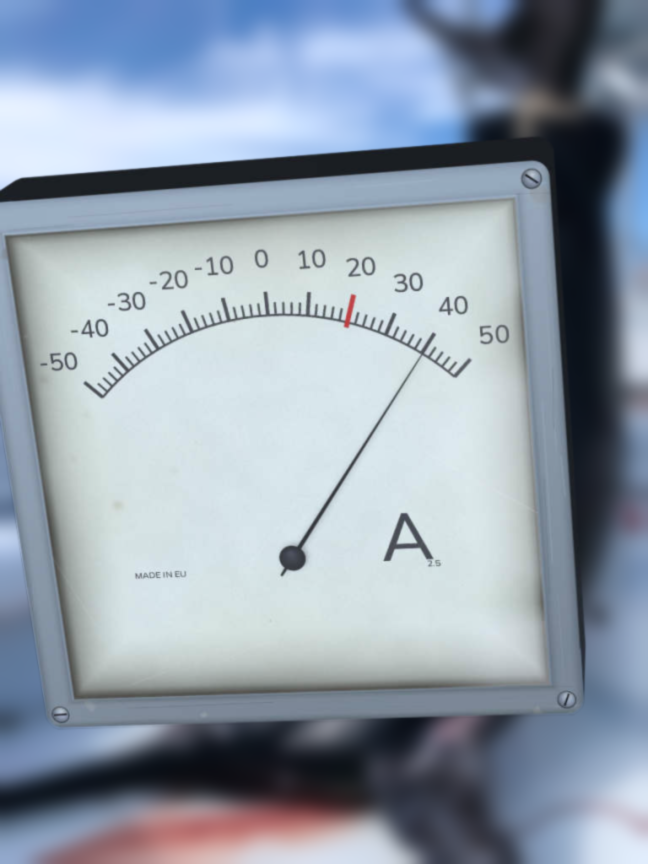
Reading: **40** A
